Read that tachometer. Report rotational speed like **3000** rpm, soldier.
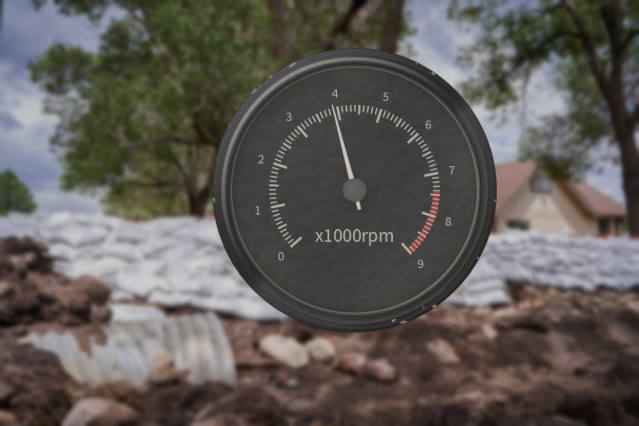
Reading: **3900** rpm
